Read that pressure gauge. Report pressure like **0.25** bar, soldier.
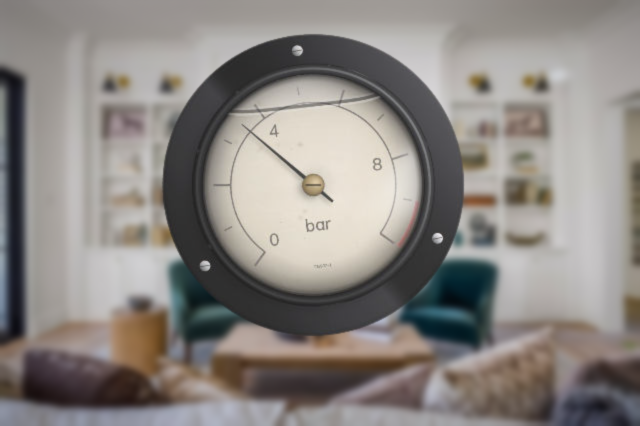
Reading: **3.5** bar
